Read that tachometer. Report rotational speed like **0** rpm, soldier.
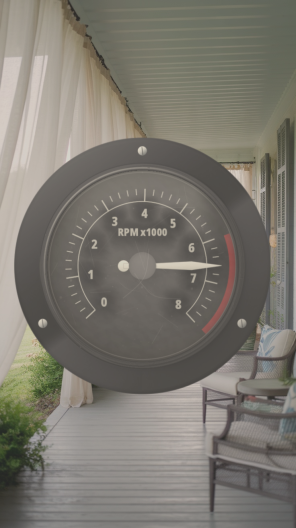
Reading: **6600** rpm
